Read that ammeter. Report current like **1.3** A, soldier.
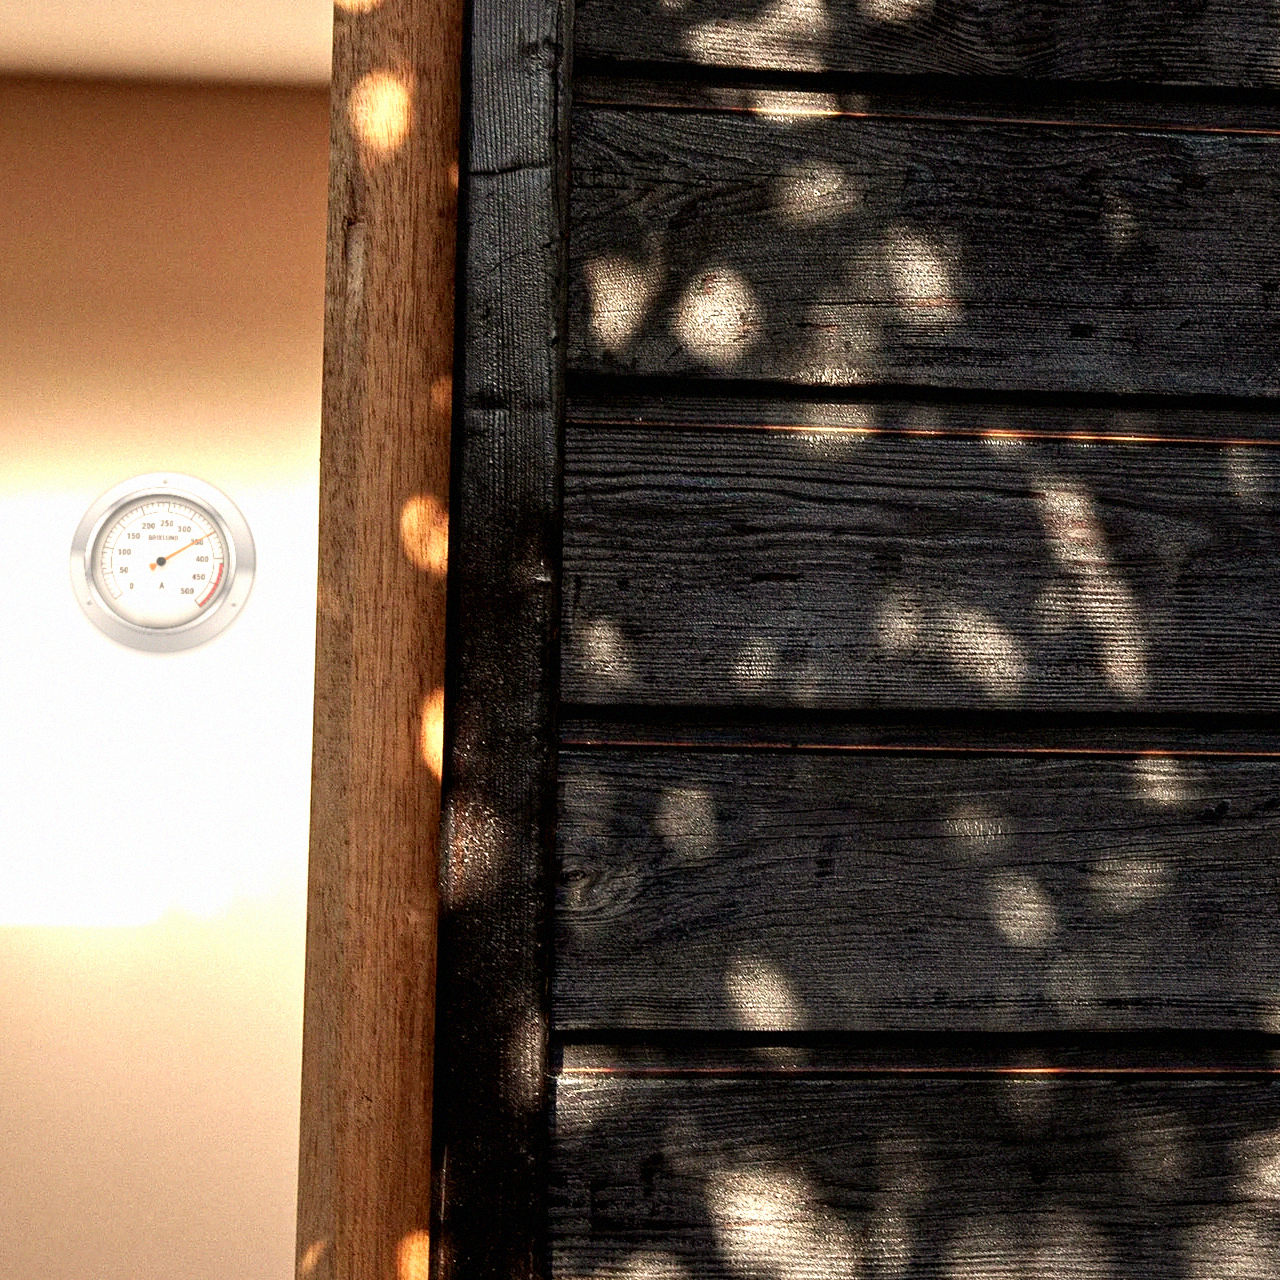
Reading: **350** A
